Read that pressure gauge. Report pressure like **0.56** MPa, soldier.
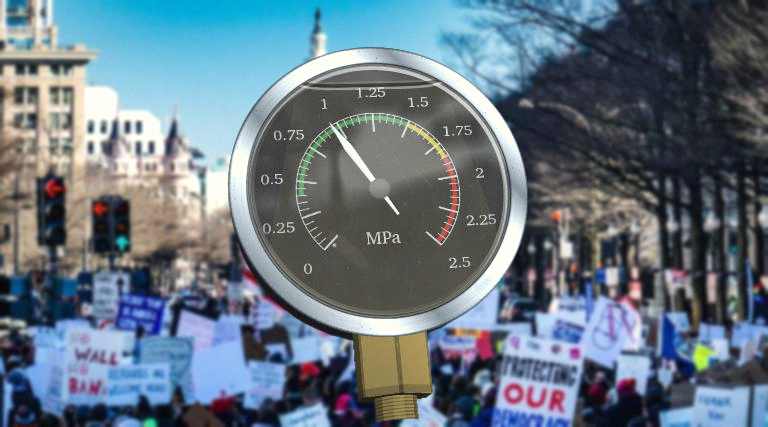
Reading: **0.95** MPa
